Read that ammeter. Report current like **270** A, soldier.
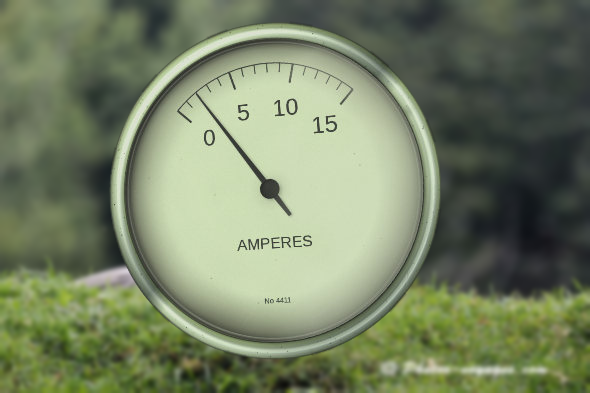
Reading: **2** A
